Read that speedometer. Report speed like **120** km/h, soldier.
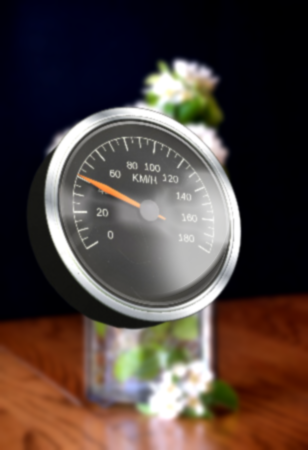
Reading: **40** km/h
